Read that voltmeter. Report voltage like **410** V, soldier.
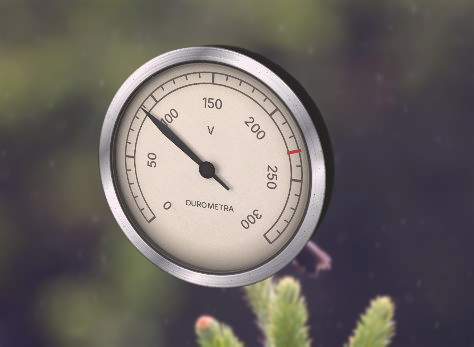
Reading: **90** V
